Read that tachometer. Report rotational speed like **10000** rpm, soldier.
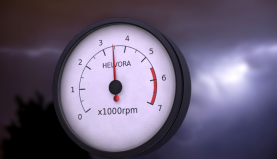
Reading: **3500** rpm
